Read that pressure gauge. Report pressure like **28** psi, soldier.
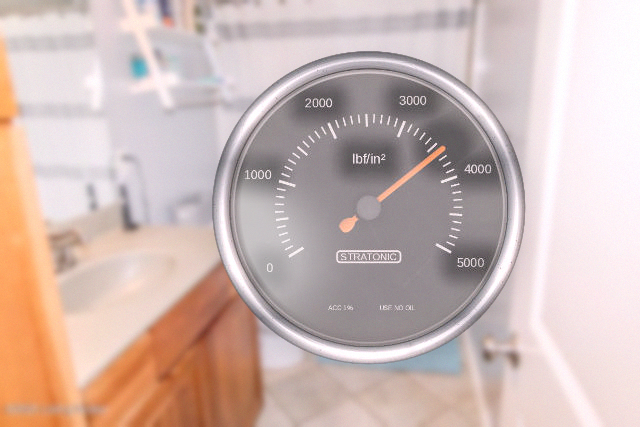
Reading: **3600** psi
